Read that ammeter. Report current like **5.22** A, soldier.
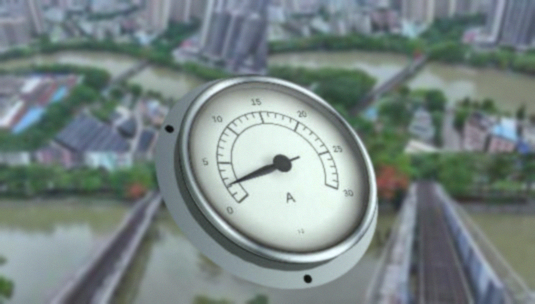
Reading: **2** A
